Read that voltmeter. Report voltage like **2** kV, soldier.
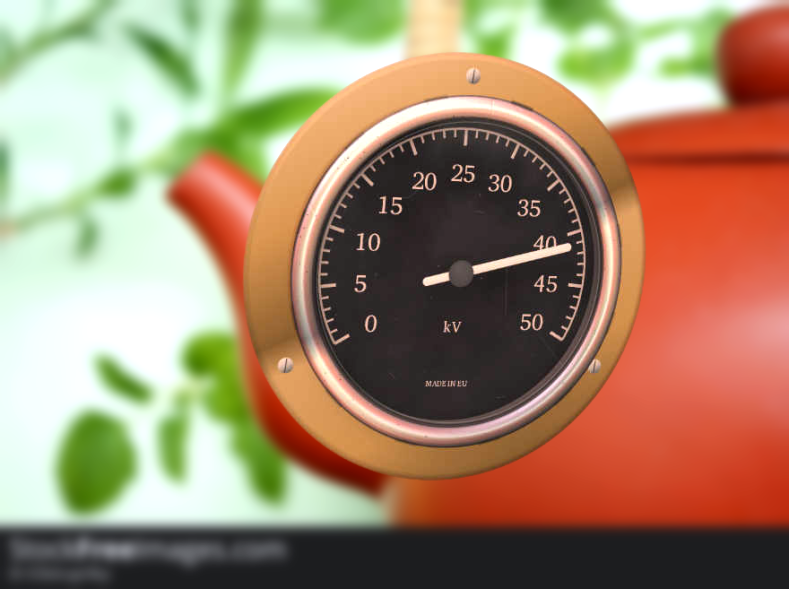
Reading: **41** kV
